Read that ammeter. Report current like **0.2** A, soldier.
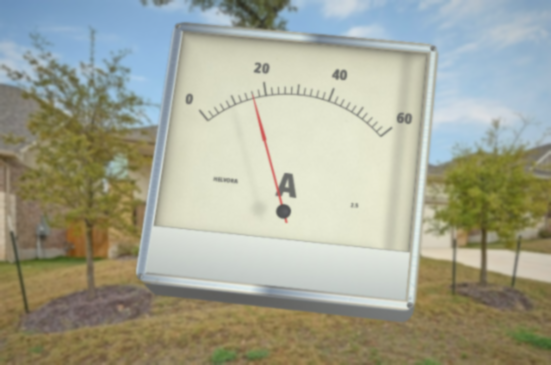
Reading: **16** A
